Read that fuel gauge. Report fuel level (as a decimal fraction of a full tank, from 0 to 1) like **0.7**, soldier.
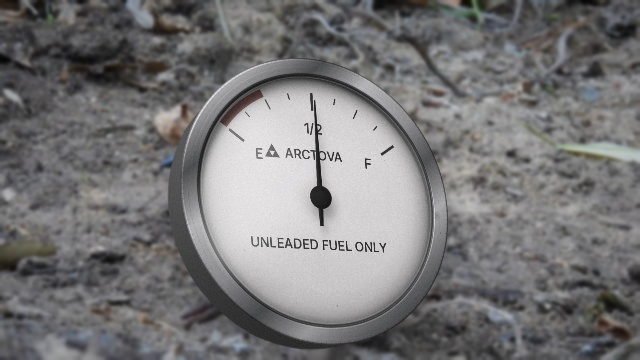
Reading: **0.5**
